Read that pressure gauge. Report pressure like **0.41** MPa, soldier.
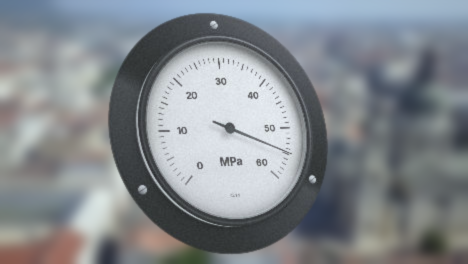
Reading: **55** MPa
